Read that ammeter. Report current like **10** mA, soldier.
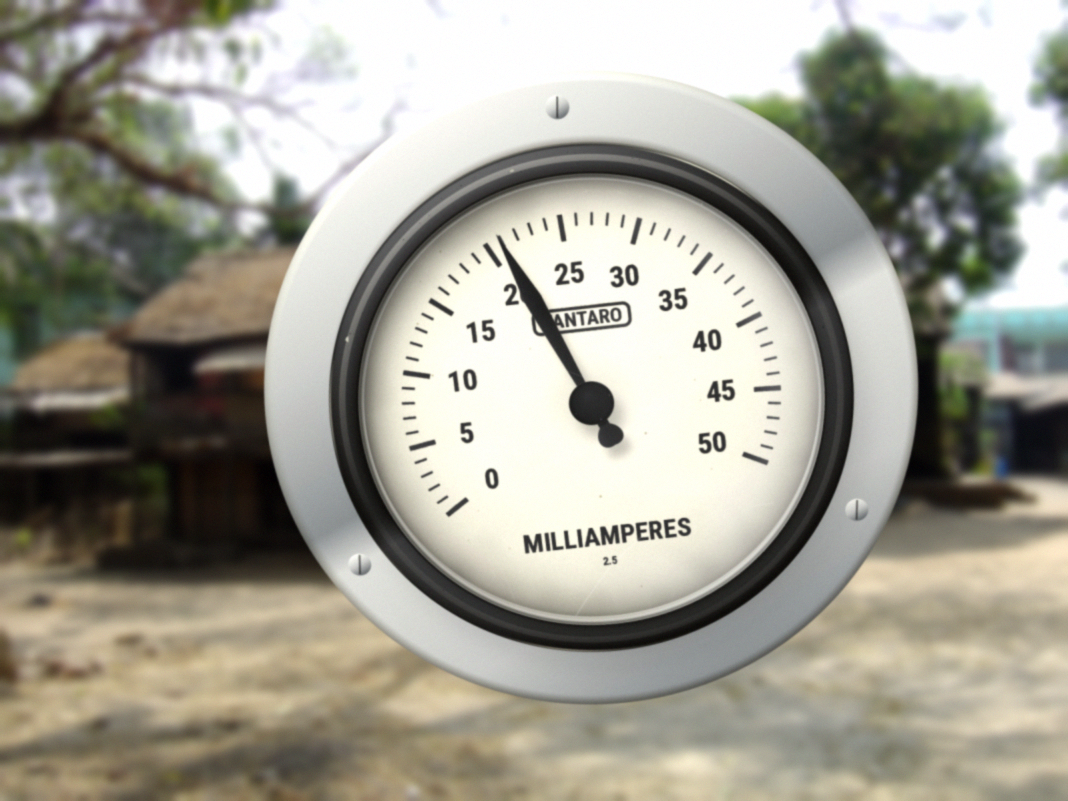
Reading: **21** mA
